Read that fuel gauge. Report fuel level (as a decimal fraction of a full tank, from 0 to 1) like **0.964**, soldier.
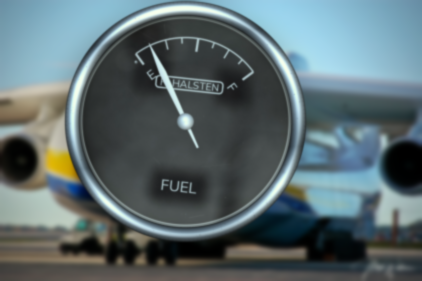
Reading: **0.125**
